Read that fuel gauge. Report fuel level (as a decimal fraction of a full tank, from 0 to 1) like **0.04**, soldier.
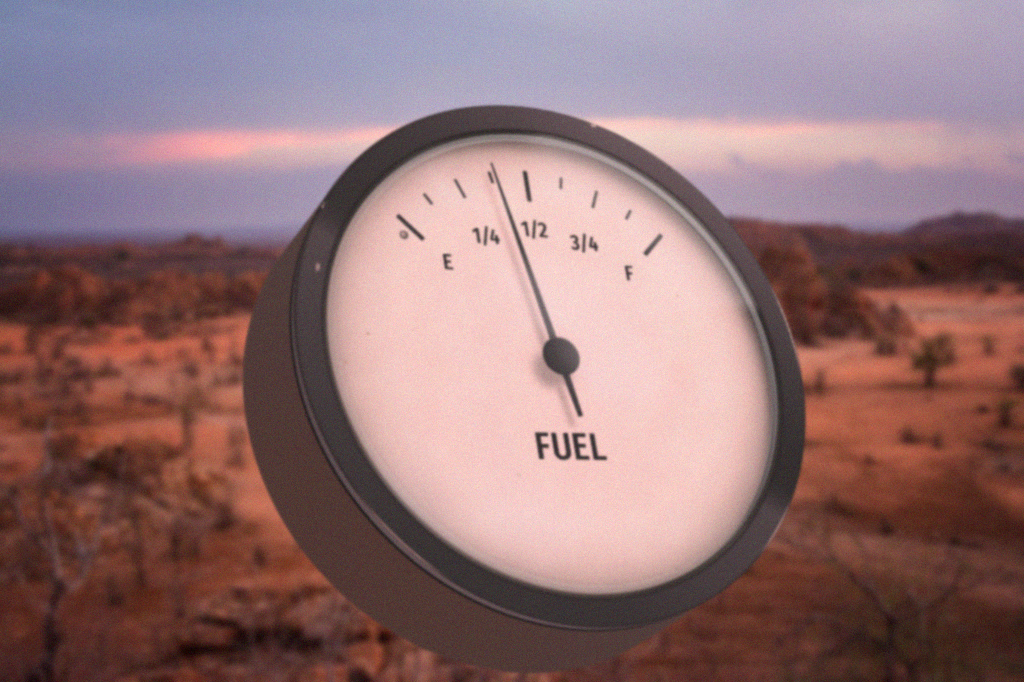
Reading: **0.375**
